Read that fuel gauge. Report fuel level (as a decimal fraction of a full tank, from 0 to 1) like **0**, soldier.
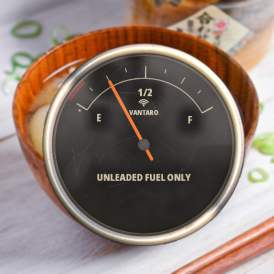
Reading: **0.25**
